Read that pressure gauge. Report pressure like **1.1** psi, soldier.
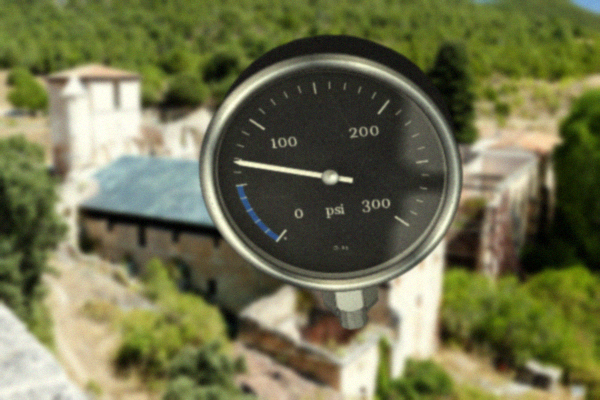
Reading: **70** psi
